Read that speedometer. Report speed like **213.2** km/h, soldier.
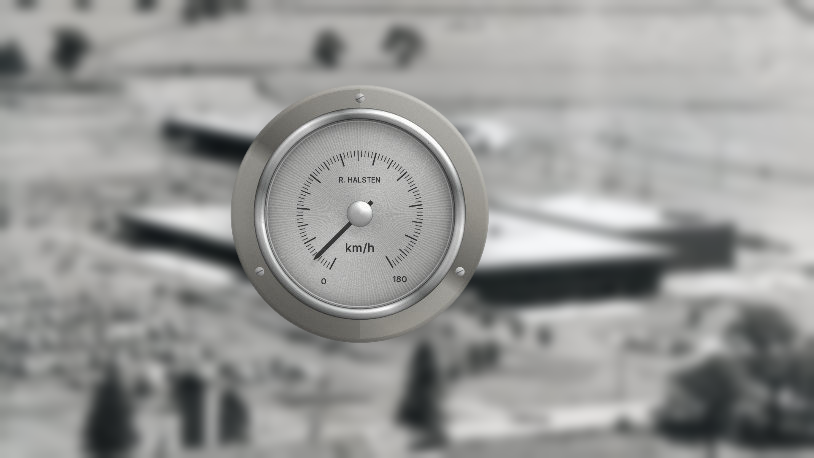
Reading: **10** km/h
